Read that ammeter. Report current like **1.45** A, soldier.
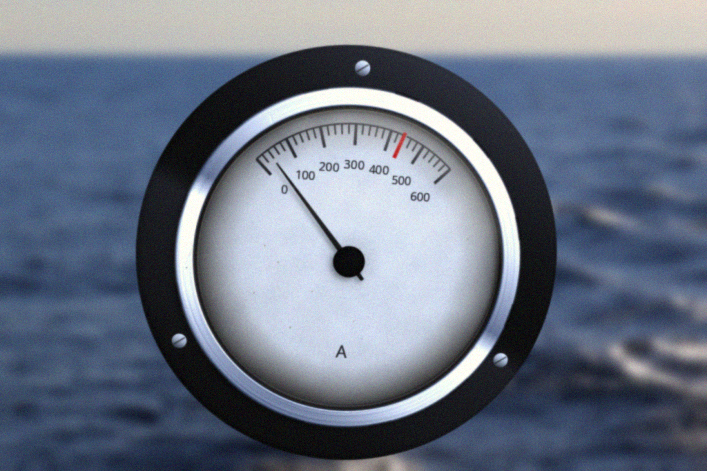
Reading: **40** A
